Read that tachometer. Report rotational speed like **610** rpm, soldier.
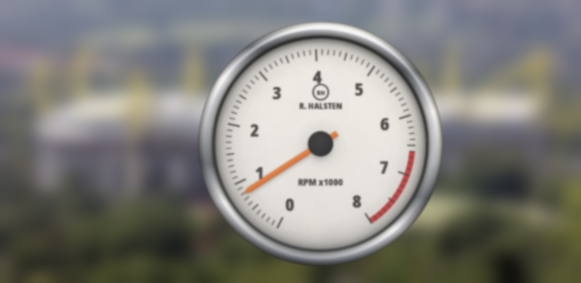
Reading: **800** rpm
